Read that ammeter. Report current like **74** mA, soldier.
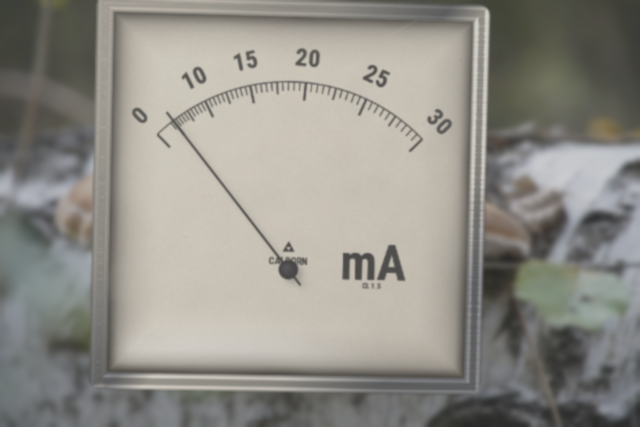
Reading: **5** mA
